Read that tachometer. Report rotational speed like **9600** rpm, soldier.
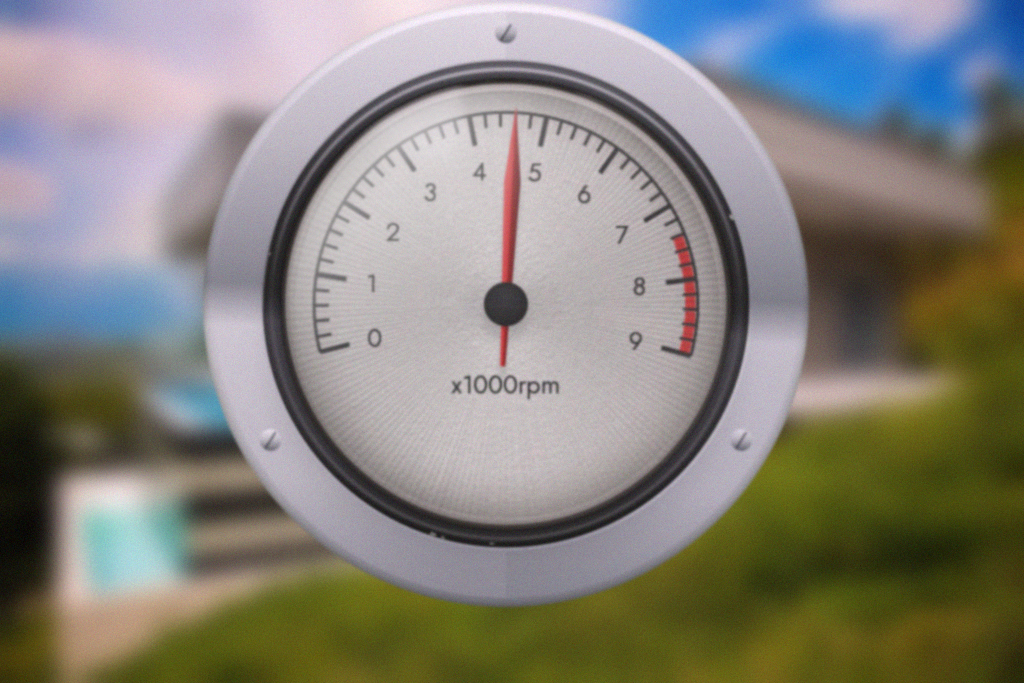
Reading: **4600** rpm
